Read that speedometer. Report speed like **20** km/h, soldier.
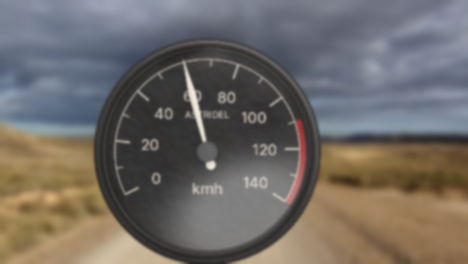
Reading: **60** km/h
